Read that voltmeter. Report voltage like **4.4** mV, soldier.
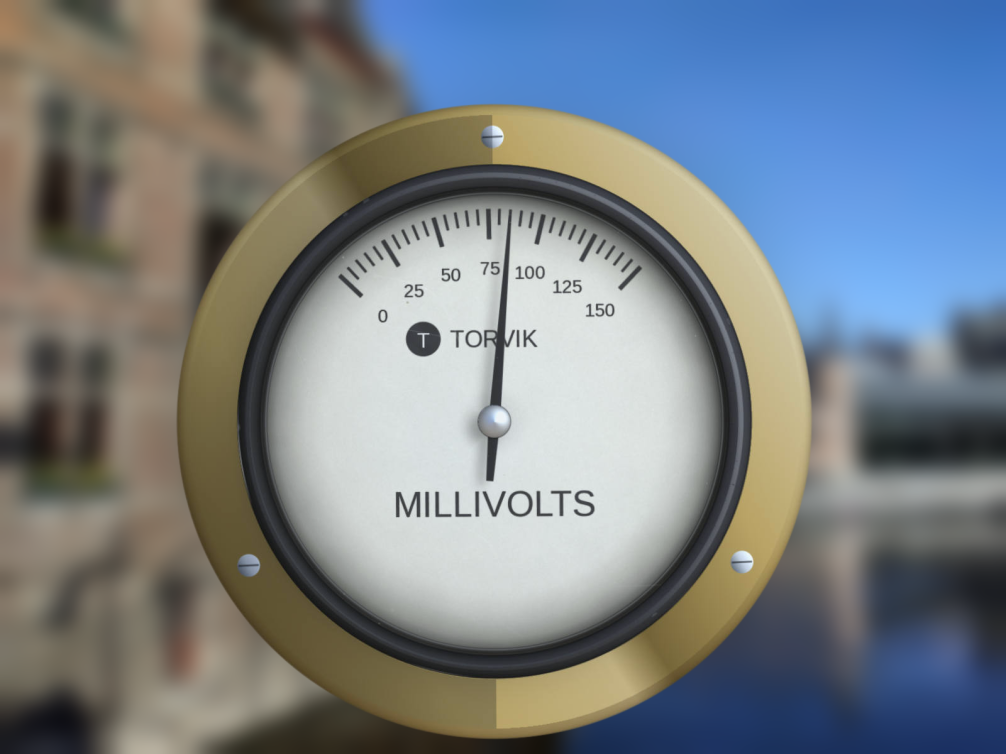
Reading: **85** mV
